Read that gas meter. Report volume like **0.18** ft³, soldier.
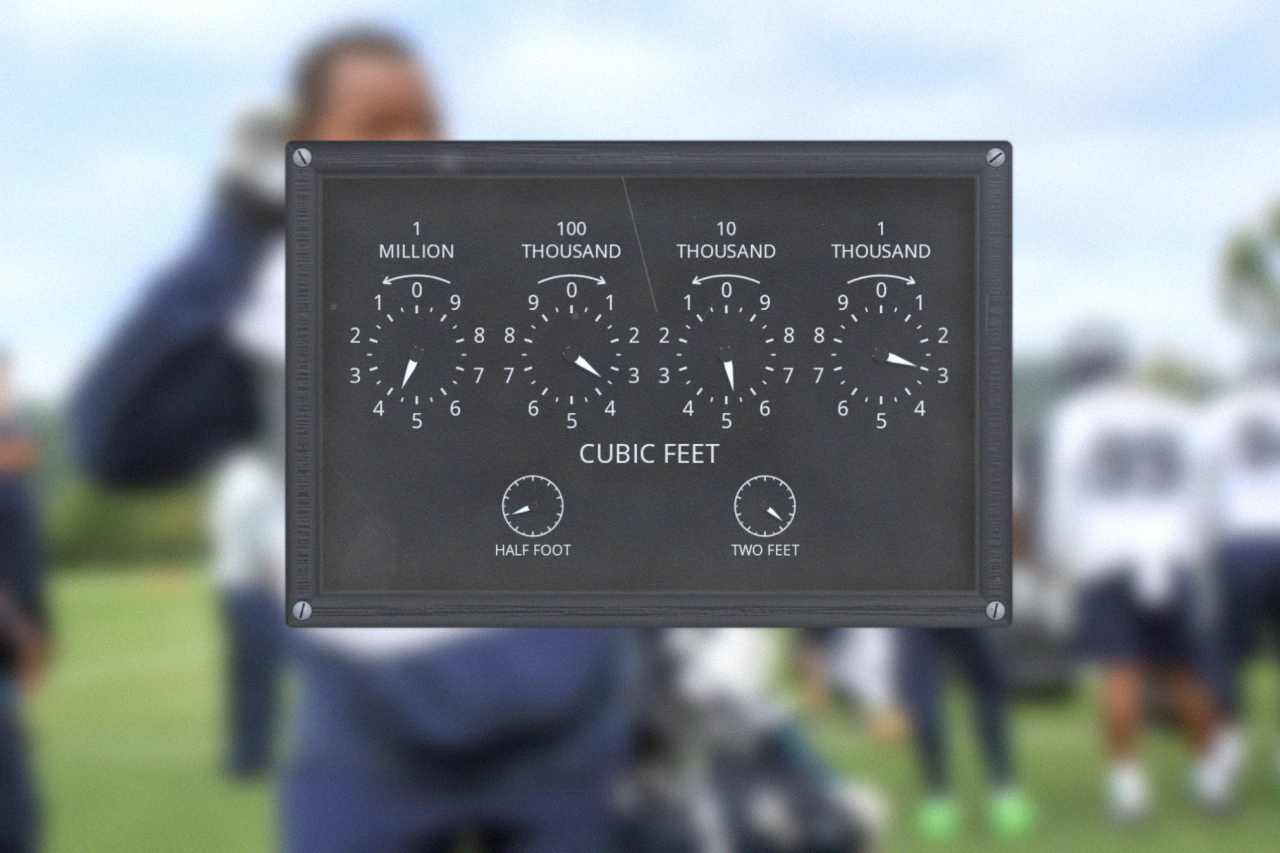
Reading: **435300** ft³
